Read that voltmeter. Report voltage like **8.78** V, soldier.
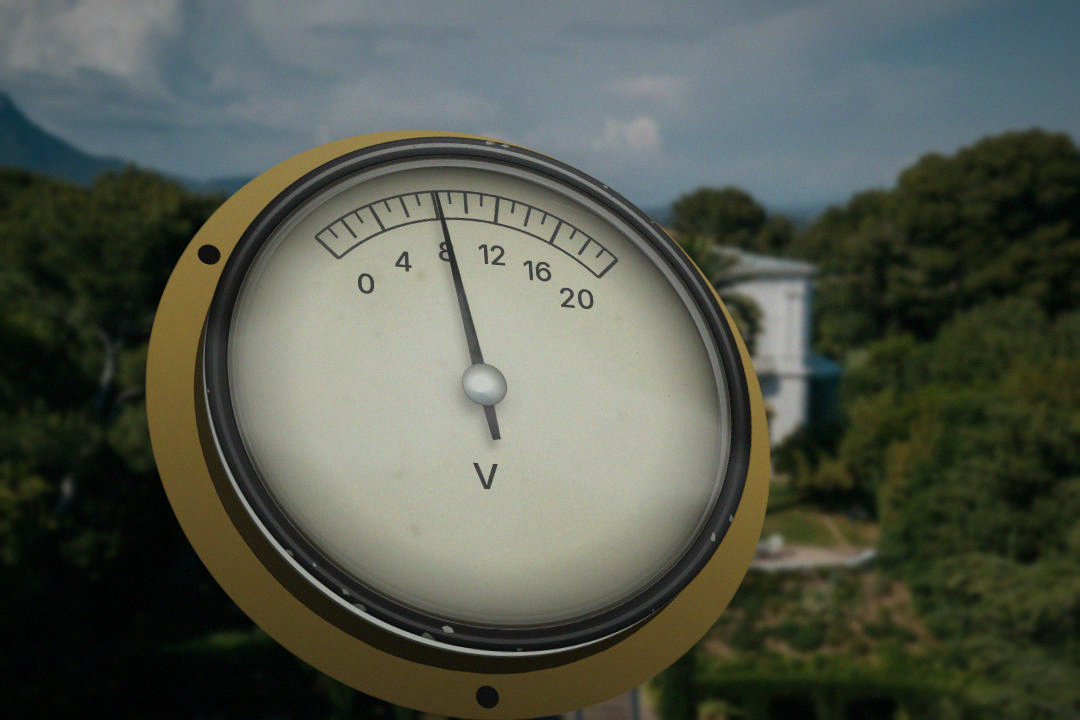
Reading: **8** V
